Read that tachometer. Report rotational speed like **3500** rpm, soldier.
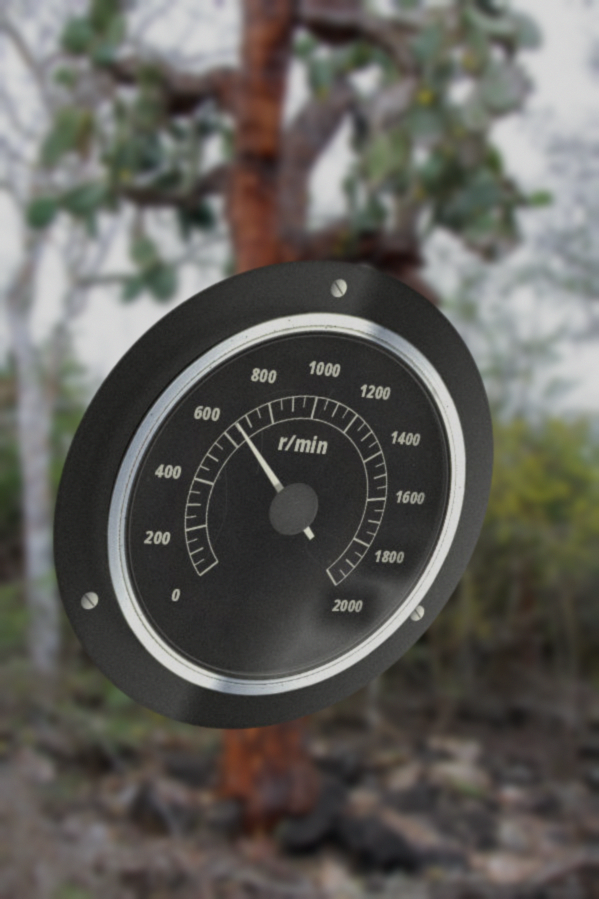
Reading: **650** rpm
